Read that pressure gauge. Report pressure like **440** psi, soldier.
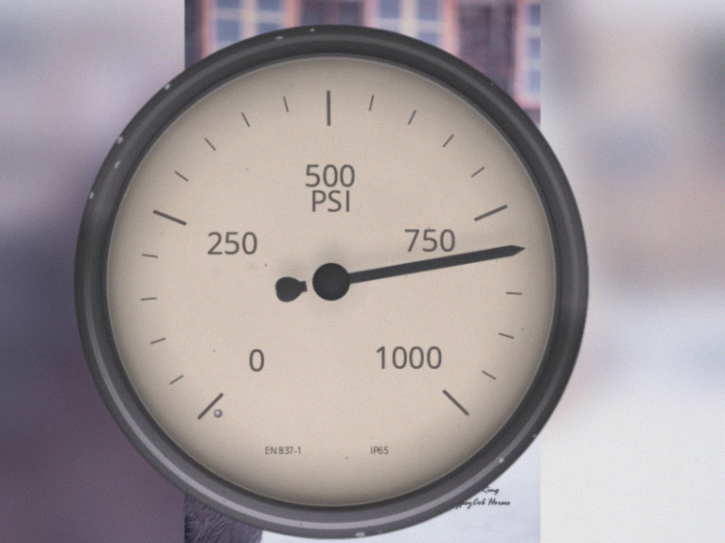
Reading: **800** psi
